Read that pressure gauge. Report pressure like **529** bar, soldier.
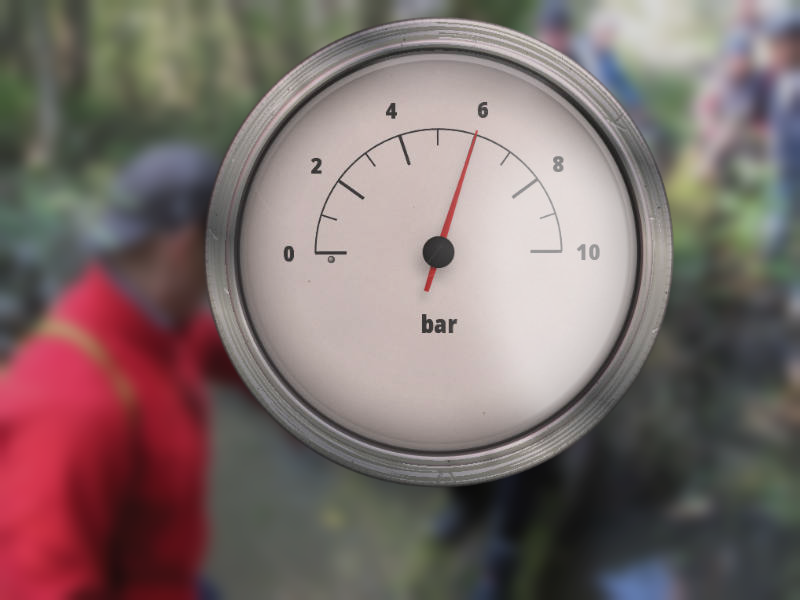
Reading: **6** bar
